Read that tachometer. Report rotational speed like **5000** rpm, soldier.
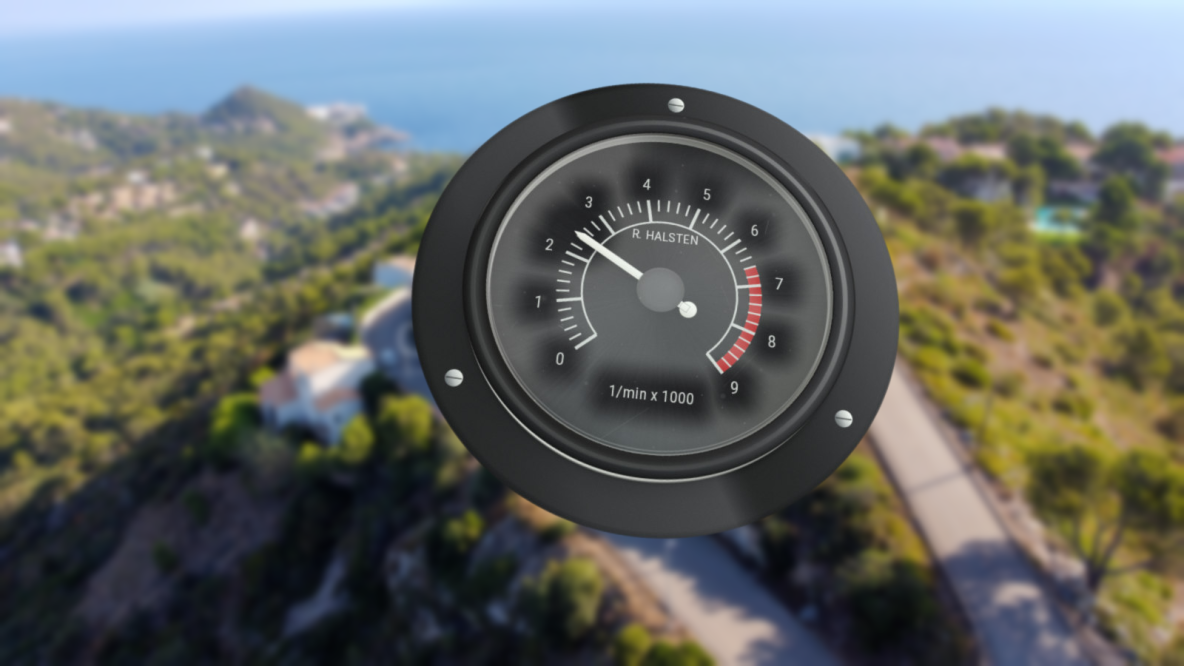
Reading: **2400** rpm
